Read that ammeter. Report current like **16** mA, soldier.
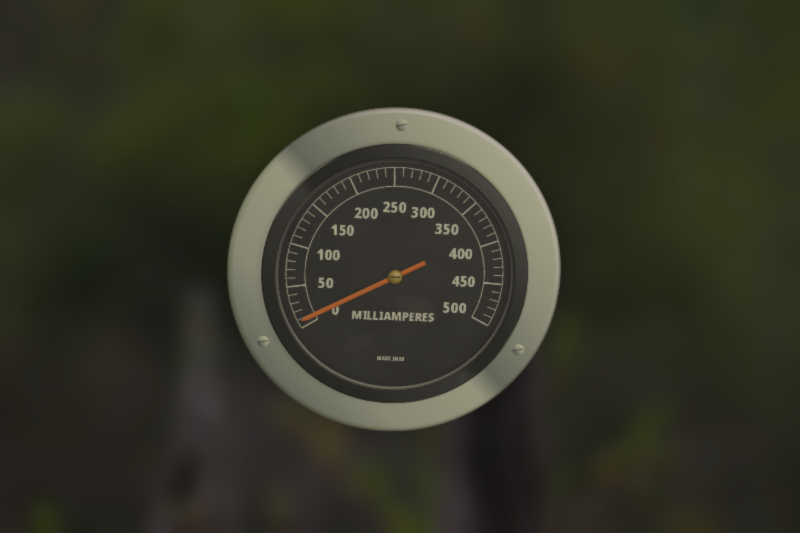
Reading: **10** mA
